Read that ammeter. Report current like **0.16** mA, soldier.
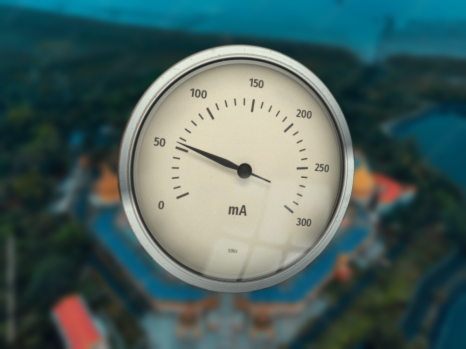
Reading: **55** mA
